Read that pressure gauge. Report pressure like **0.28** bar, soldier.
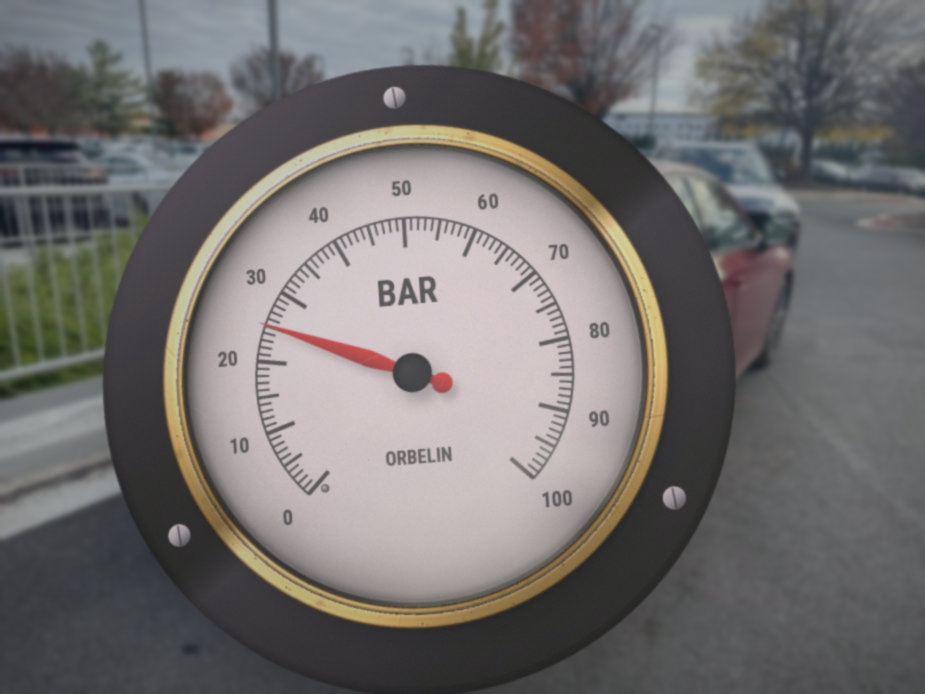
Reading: **25** bar
